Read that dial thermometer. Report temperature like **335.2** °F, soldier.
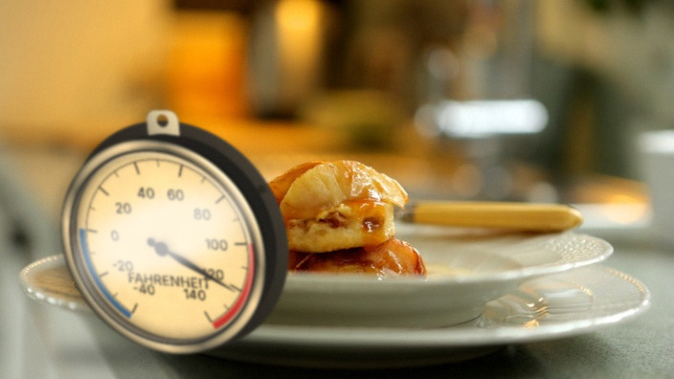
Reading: **120** °F
